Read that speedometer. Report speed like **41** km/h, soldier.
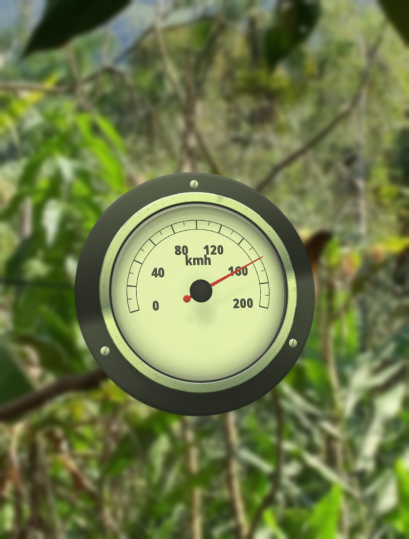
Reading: **160** km/h
